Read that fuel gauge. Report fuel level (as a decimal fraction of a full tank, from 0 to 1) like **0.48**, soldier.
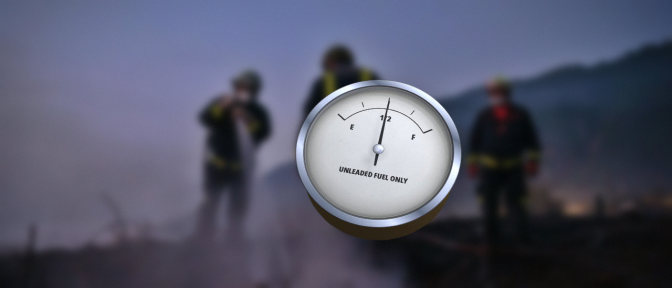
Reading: **0.5**
